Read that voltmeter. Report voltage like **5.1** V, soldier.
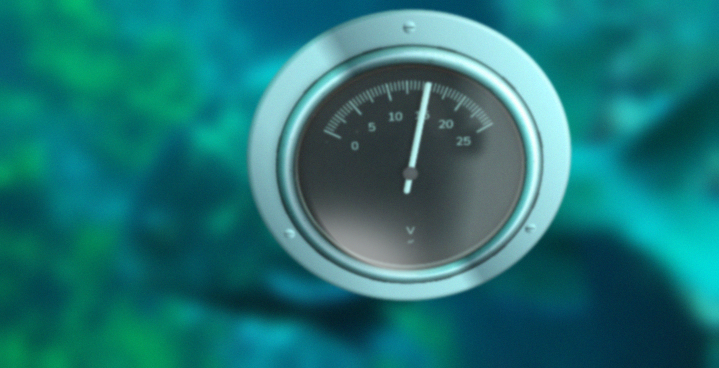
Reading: **15** V
